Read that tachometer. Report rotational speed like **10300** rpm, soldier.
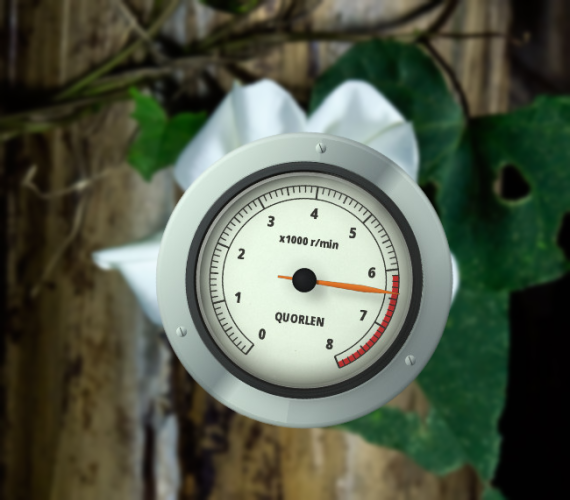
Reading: **6400** rpm
